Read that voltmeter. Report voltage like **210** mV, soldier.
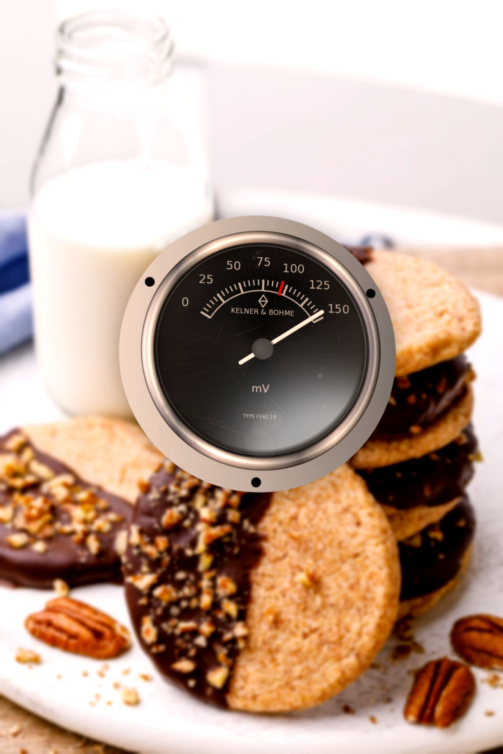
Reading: **145** mV
